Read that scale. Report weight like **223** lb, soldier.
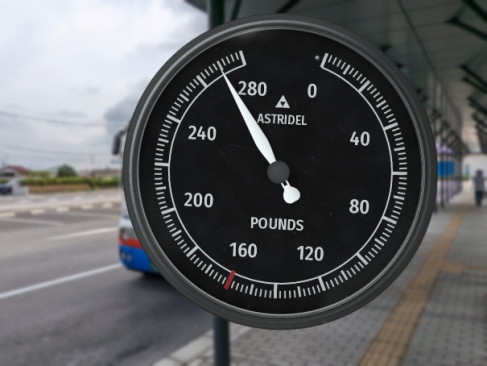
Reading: **270** lb
